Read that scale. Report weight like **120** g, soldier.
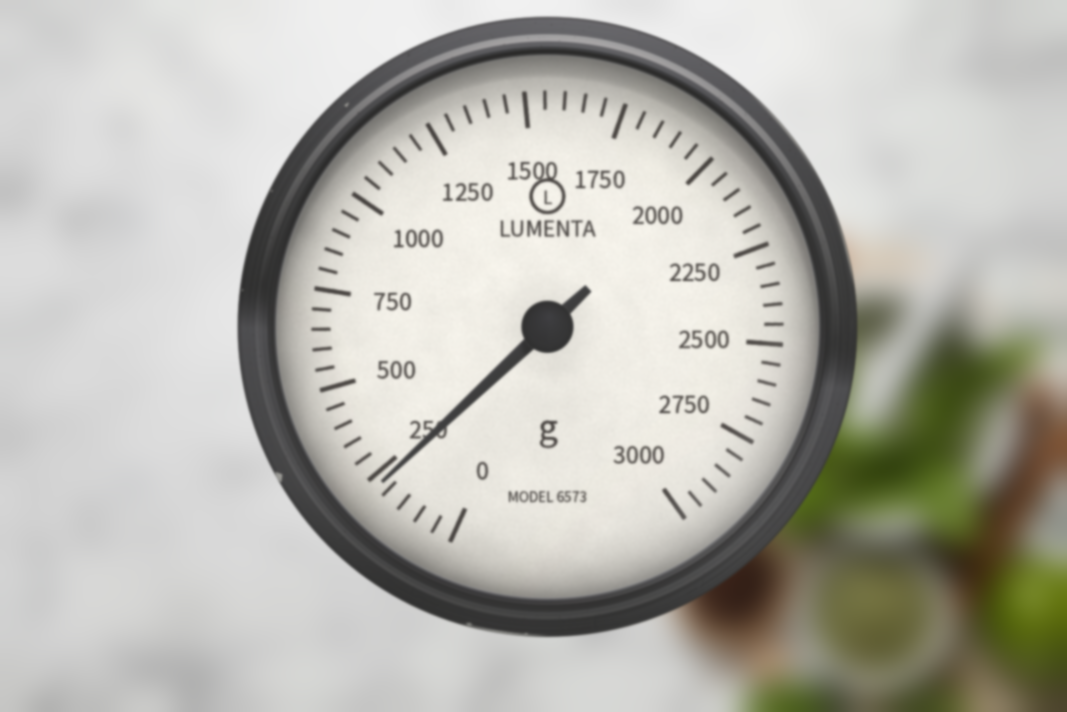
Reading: **225** g
